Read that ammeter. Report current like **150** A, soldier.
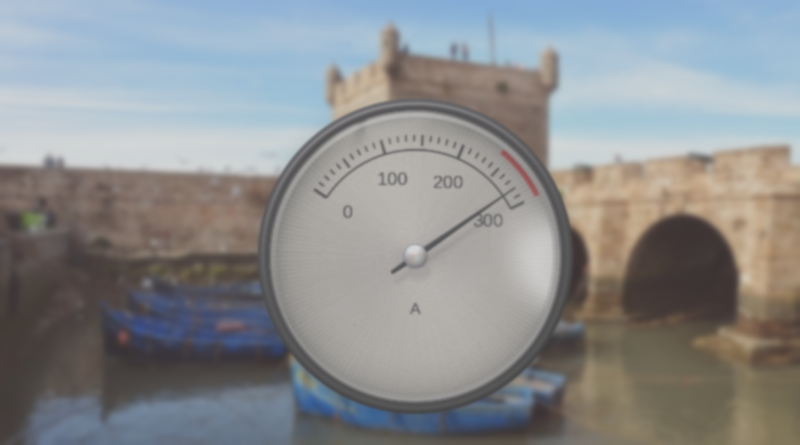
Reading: **280** A
